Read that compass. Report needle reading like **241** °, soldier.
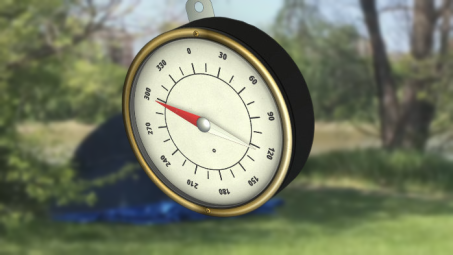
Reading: **300** °
